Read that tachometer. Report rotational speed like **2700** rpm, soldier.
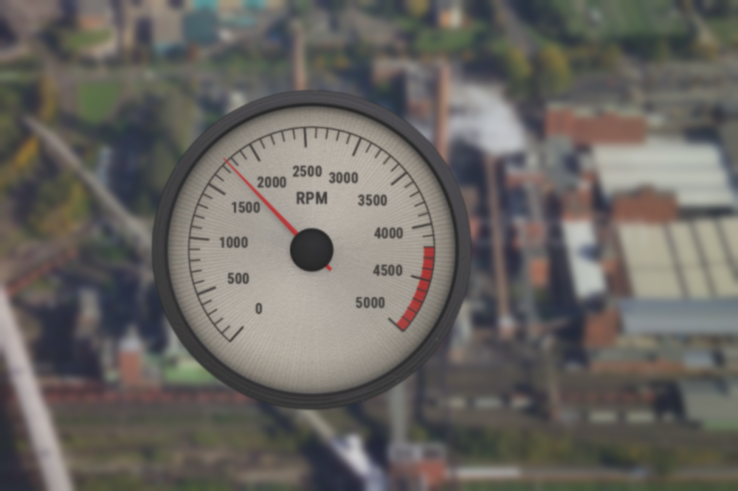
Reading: **1750** rpm
